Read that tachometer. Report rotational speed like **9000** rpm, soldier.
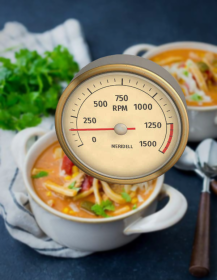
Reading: **150** rpm
